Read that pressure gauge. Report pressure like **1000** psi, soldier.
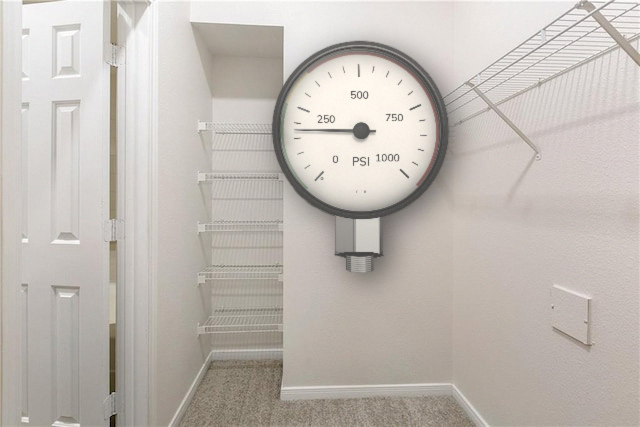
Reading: **175** psi
